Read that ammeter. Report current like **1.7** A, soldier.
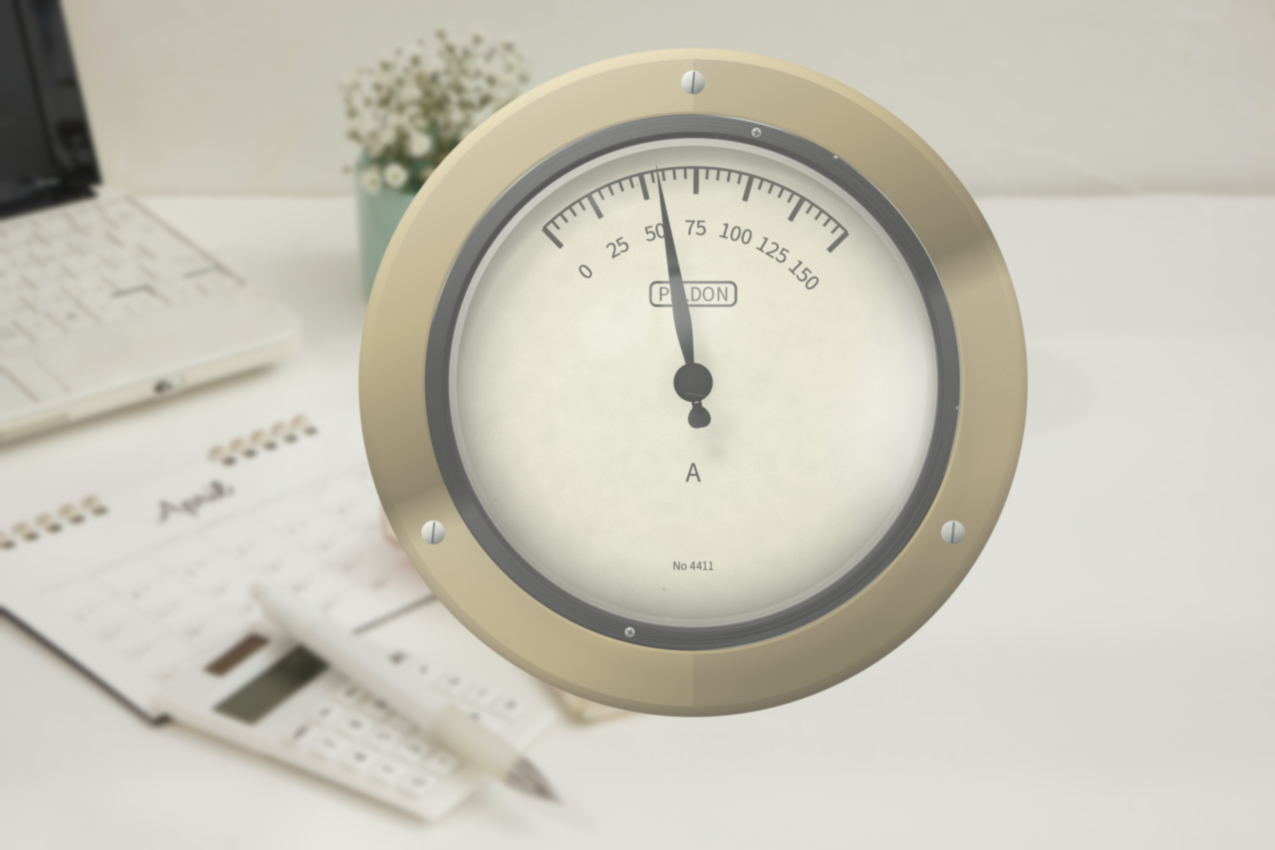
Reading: **57.5** A
